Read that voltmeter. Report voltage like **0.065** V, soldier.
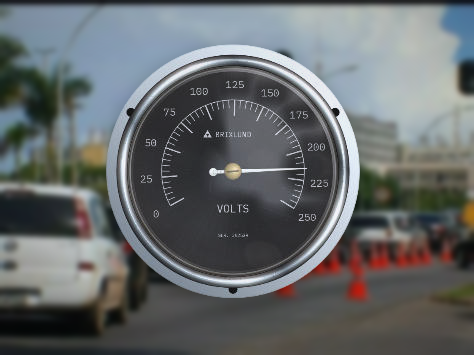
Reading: **215** V
